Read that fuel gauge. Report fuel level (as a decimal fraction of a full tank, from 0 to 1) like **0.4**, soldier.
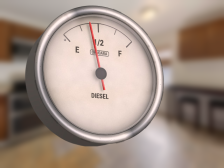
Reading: **0.375**
